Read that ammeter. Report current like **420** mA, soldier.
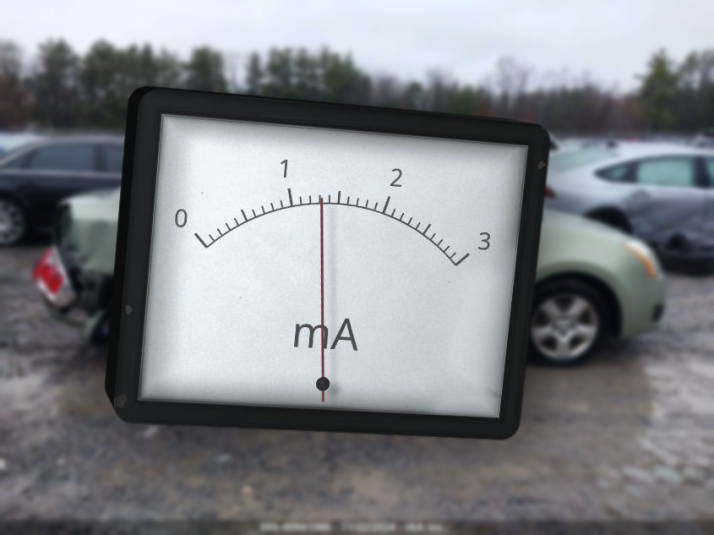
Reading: **1.3** mA
